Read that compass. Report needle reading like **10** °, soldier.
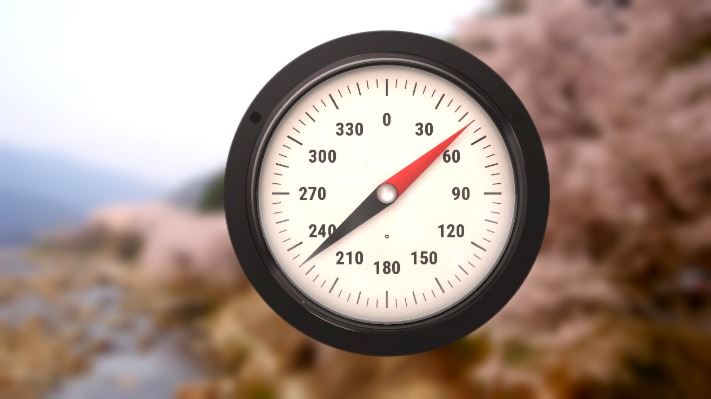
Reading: **50** °
